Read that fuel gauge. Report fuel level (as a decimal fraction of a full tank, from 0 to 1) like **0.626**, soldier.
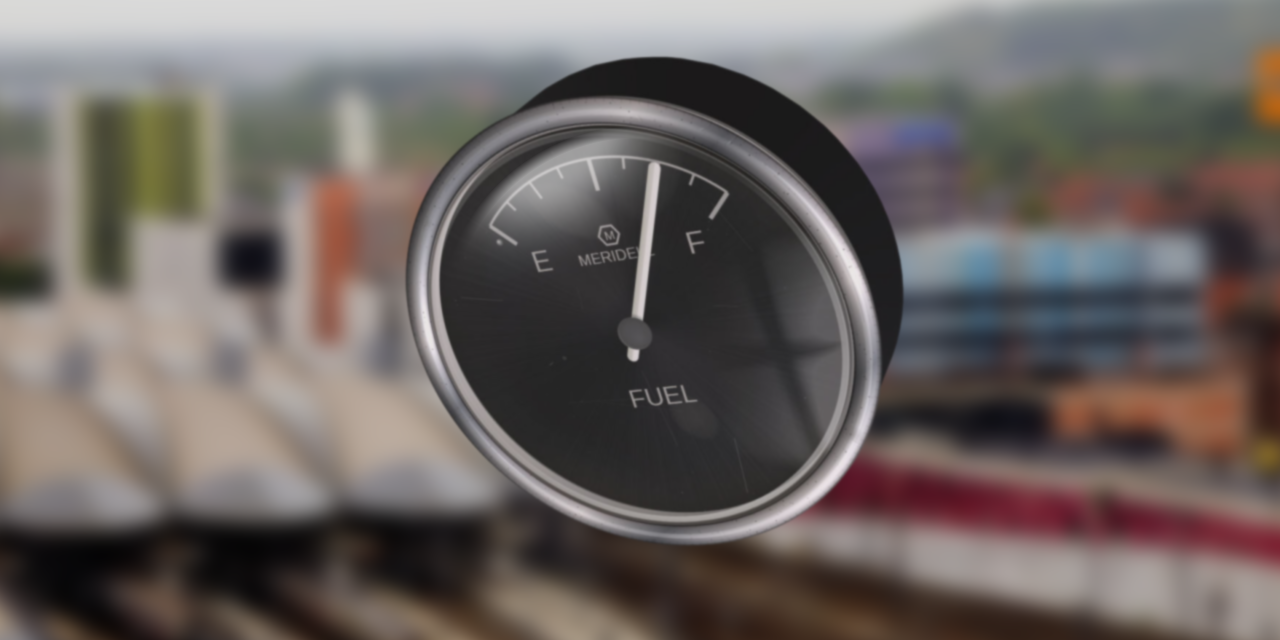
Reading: **0.75**
